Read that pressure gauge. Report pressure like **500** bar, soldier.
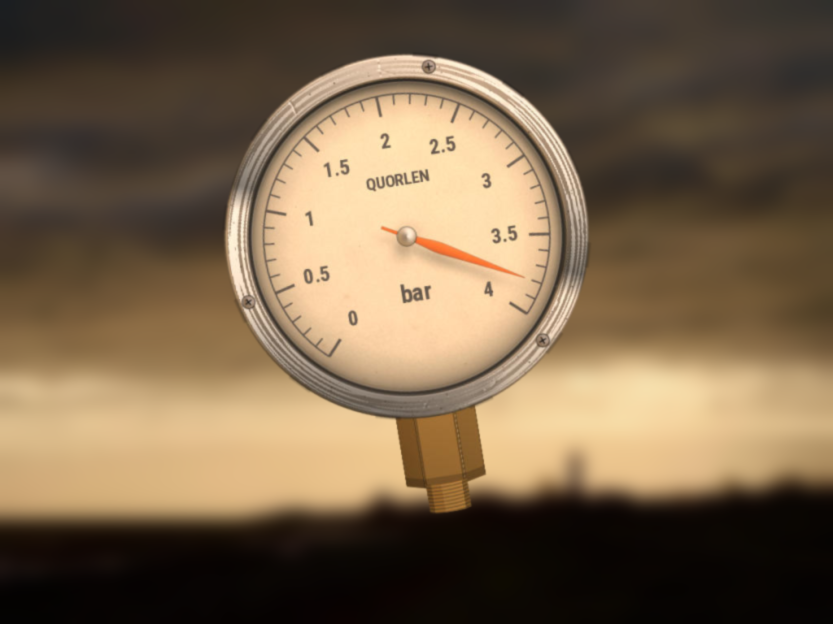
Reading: **3.8** bar
